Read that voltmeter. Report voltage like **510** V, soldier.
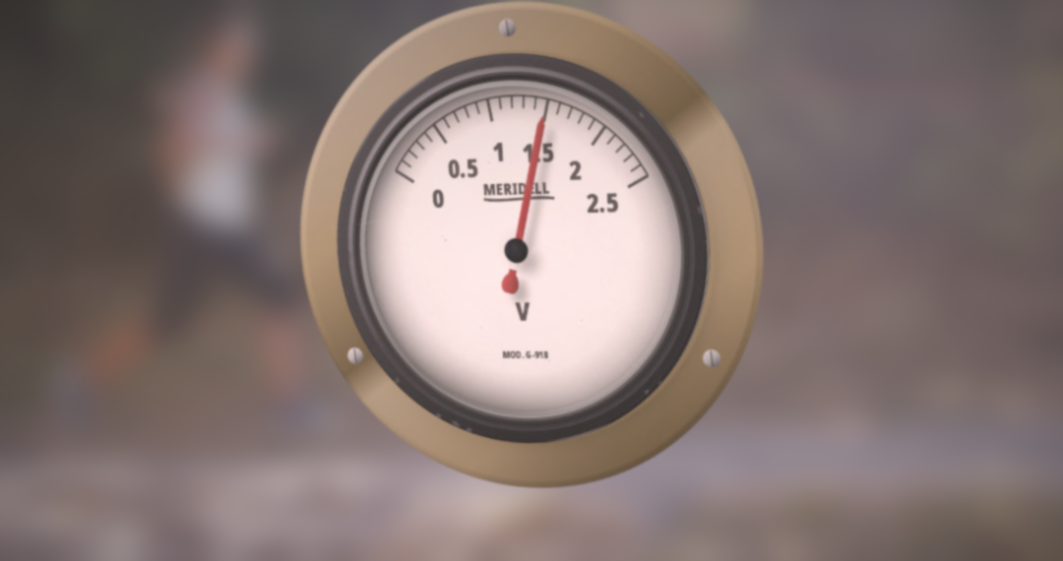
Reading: **1.5** V
